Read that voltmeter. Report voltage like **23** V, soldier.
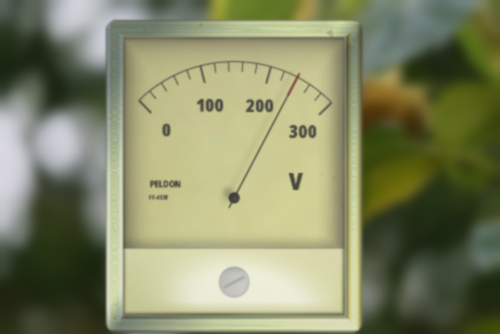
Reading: **240** V
